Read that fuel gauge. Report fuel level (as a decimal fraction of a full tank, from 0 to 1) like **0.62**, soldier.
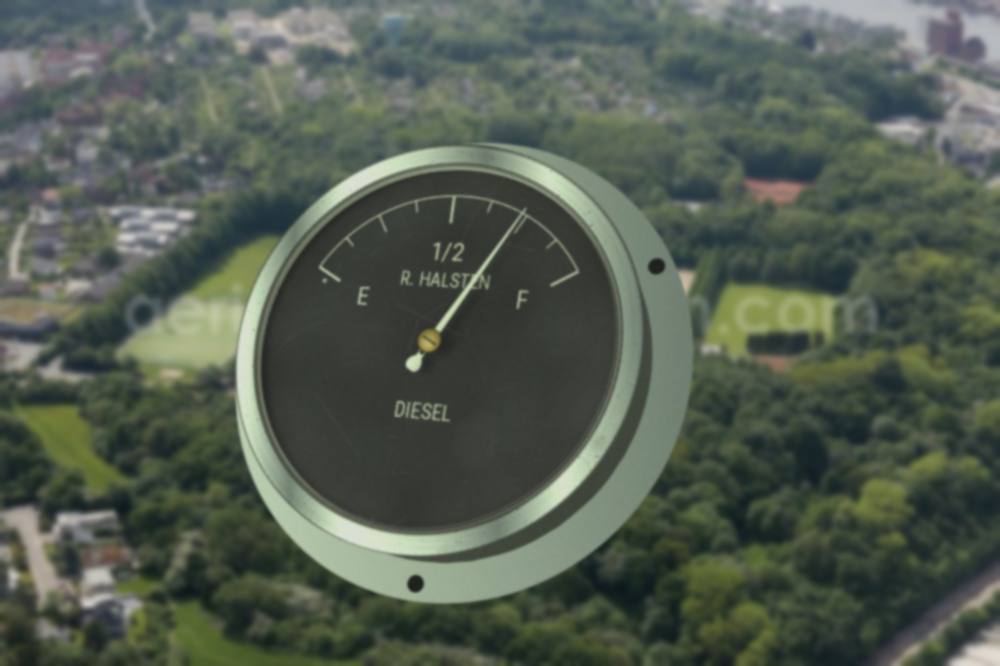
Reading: **0.75**
